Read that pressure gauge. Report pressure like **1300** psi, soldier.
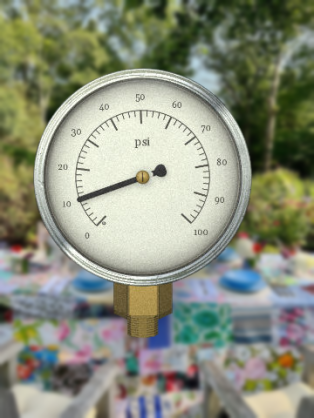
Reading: **10** psi
